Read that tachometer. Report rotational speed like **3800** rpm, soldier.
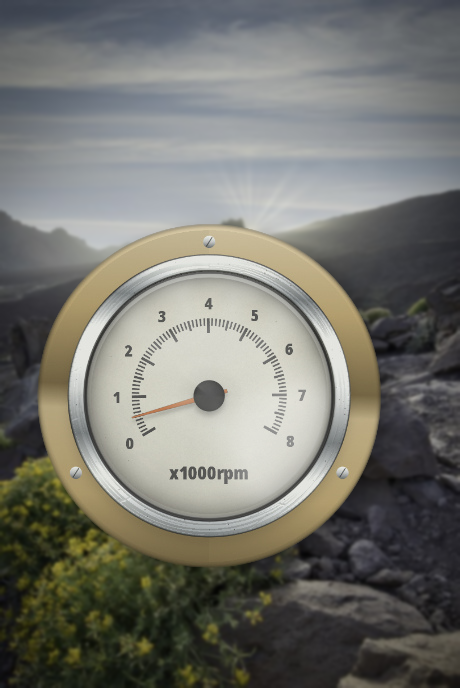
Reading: **500** rpm
